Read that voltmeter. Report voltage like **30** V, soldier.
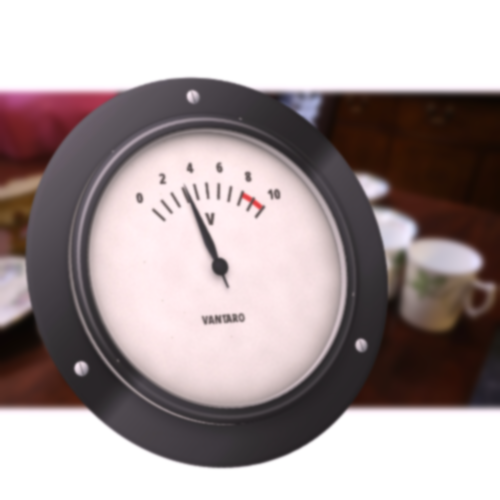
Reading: **3** V
